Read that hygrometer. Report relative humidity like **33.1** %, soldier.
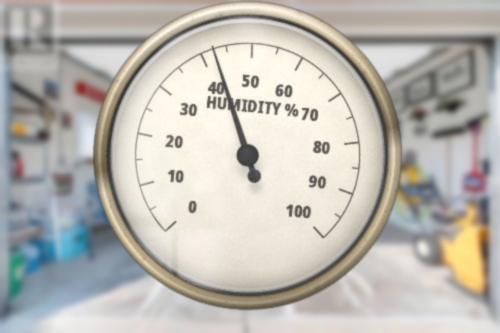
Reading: **42.5** %
